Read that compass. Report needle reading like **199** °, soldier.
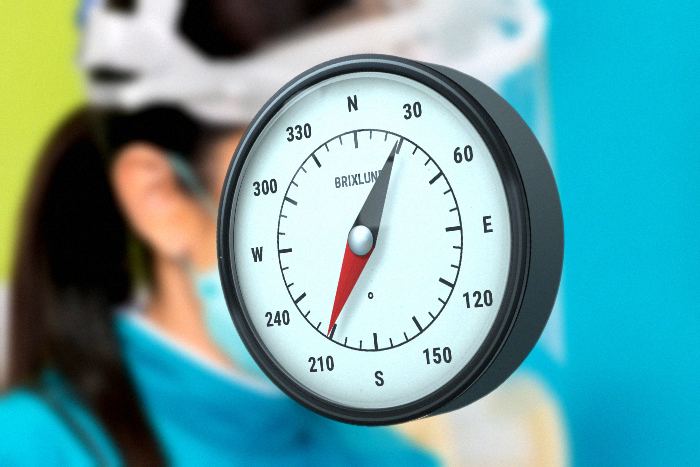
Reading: **210** °
